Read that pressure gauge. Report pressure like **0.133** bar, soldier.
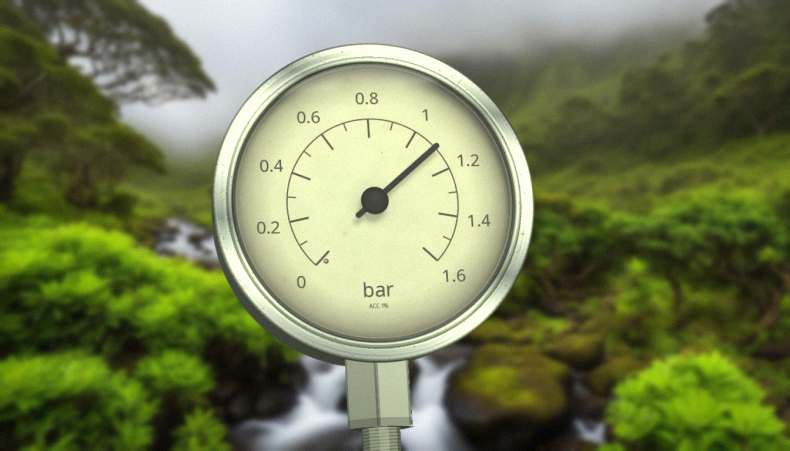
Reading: **1.1** bar
